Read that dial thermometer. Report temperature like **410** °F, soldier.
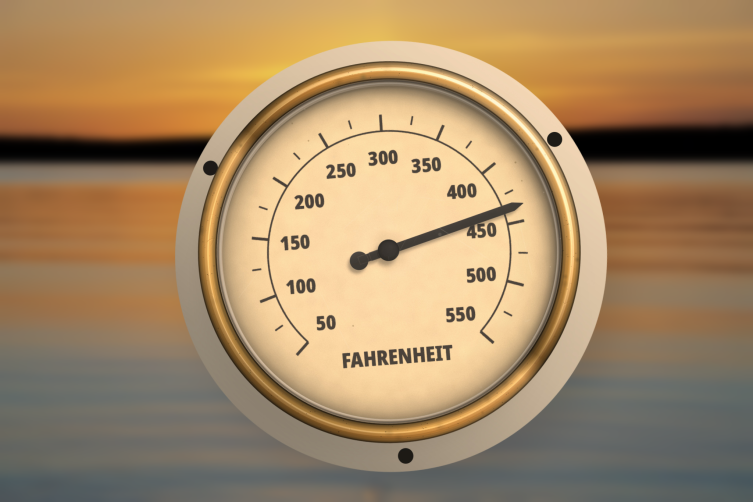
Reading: **437.5** °F
